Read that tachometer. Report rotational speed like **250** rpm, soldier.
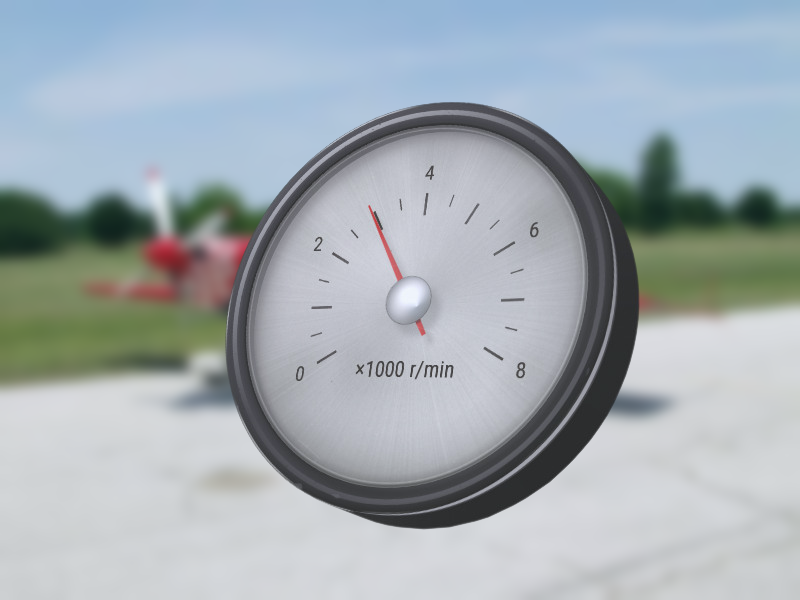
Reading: **3000** rpm
